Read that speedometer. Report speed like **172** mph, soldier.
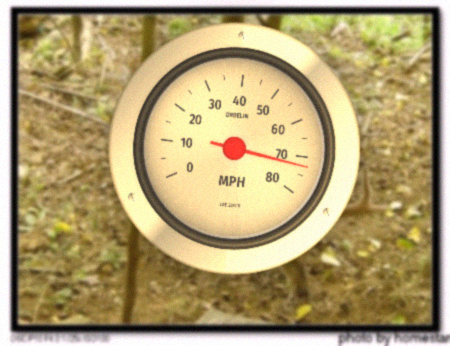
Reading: **72.5** mph
